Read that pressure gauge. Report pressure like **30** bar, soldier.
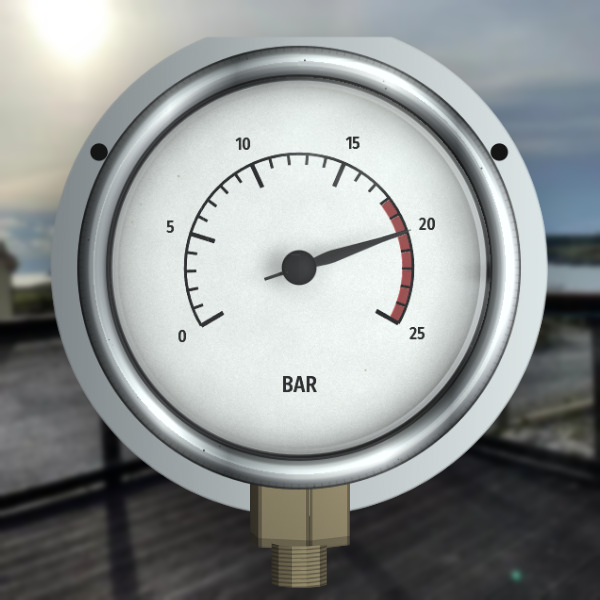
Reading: **20** bar
